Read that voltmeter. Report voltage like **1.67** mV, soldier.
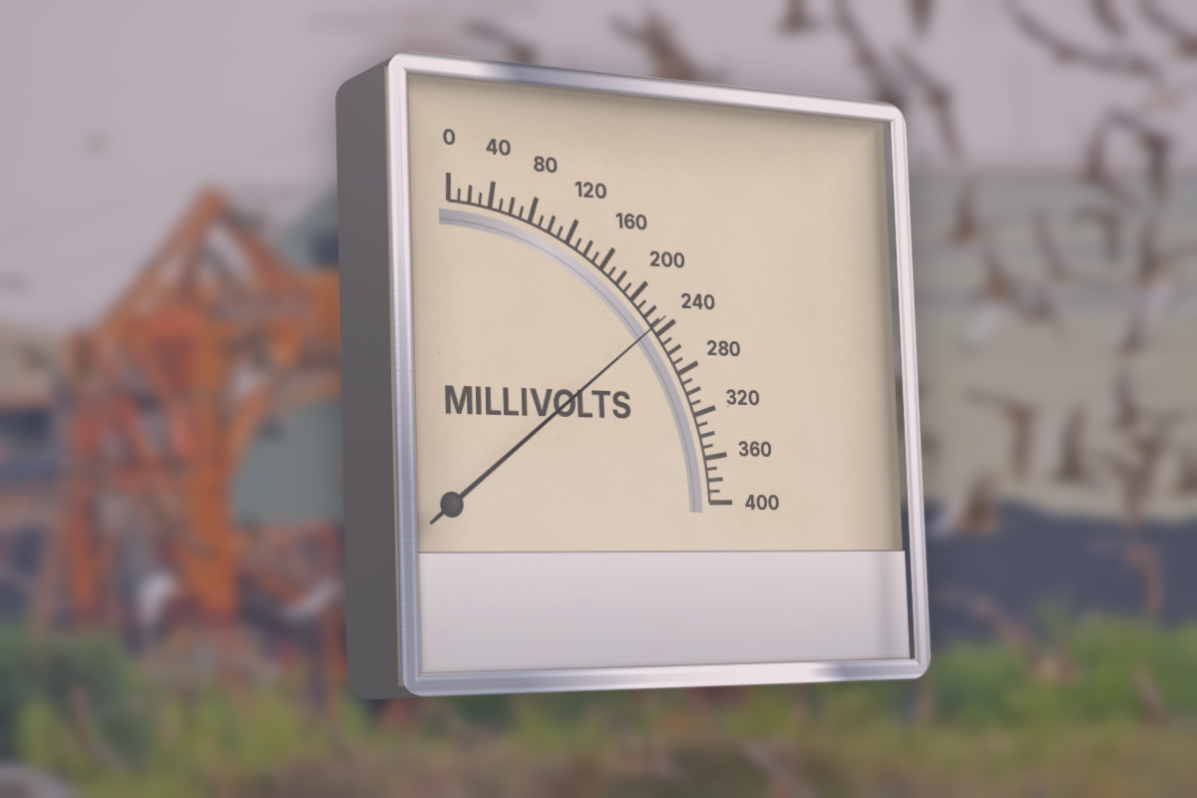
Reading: **230** mV
